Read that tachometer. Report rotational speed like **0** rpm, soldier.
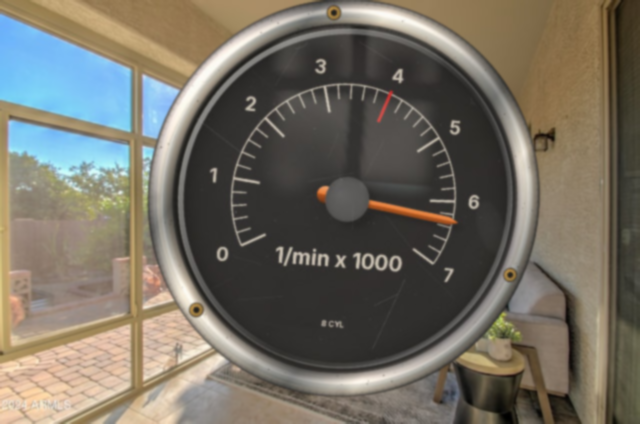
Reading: **6300** rpm
